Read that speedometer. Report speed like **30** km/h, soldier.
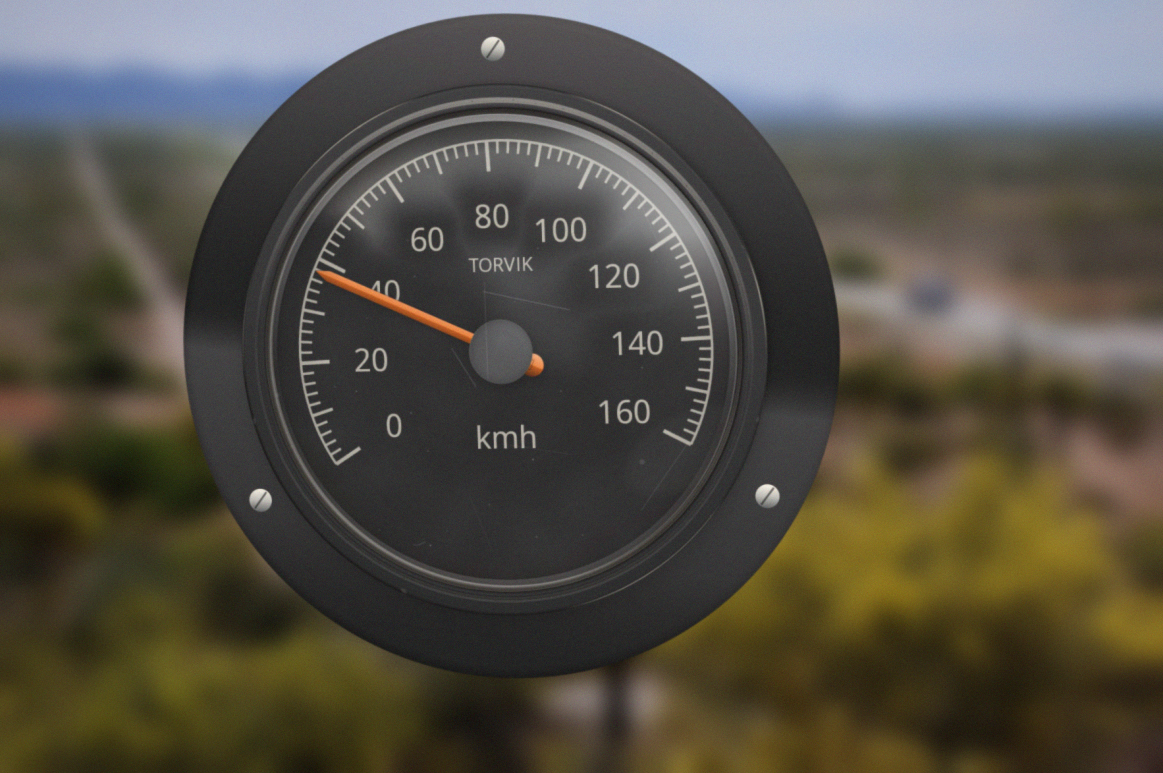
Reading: **38** km/h
